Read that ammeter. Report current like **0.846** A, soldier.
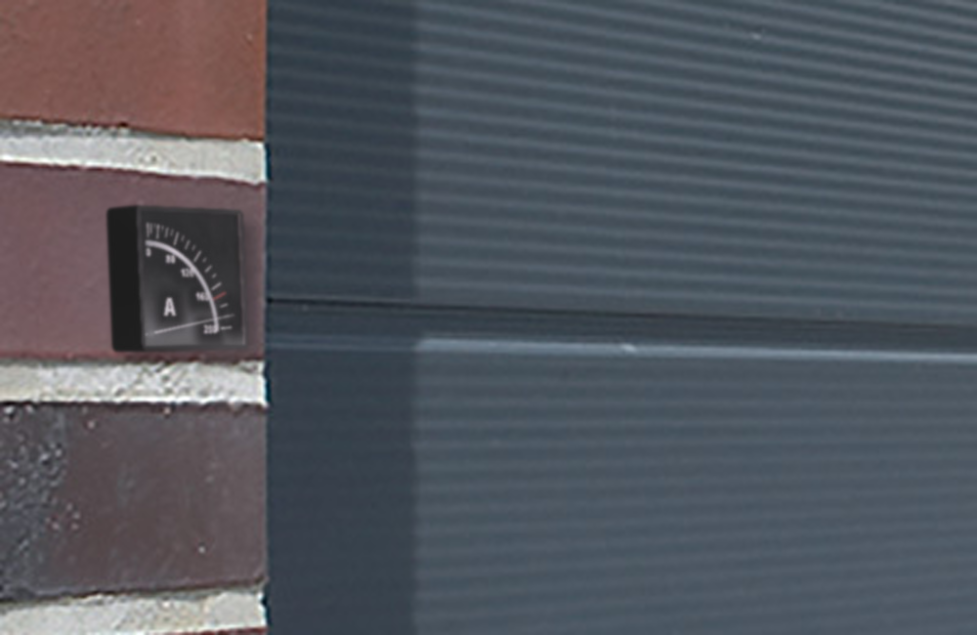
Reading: **190** A
